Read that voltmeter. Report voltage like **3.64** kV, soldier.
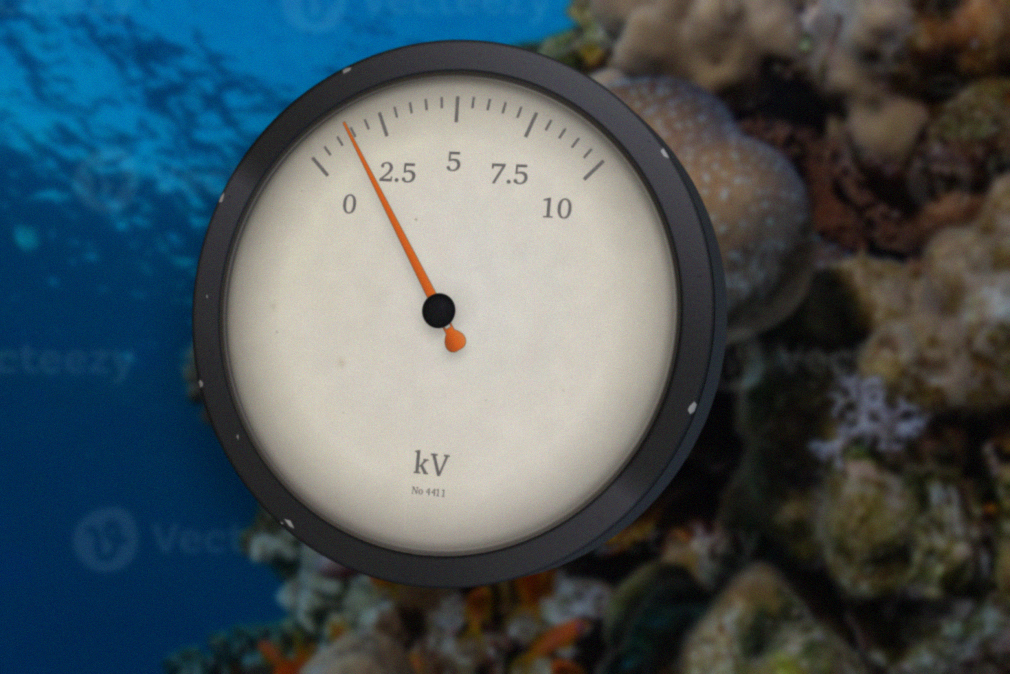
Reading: **1.5** kV
